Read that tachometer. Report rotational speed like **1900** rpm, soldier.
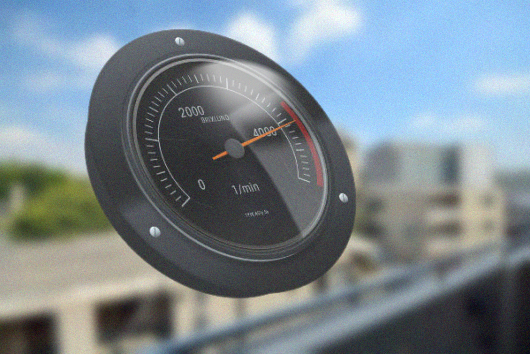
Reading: **4100** rpm
